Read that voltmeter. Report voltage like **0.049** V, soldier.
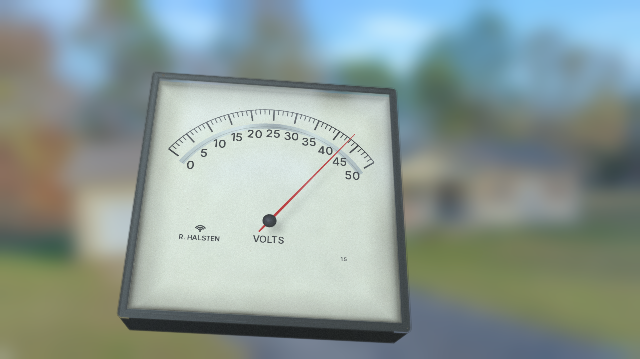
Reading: **43** V
